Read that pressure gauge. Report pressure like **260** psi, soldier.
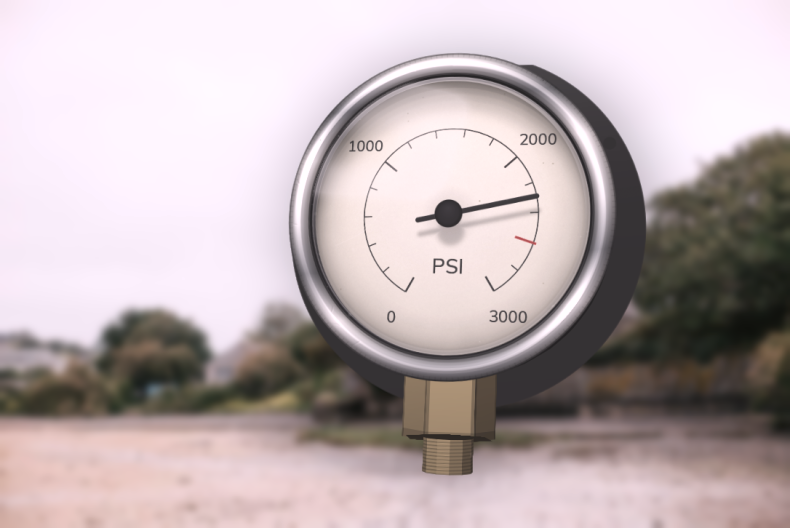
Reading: **2300** psi
